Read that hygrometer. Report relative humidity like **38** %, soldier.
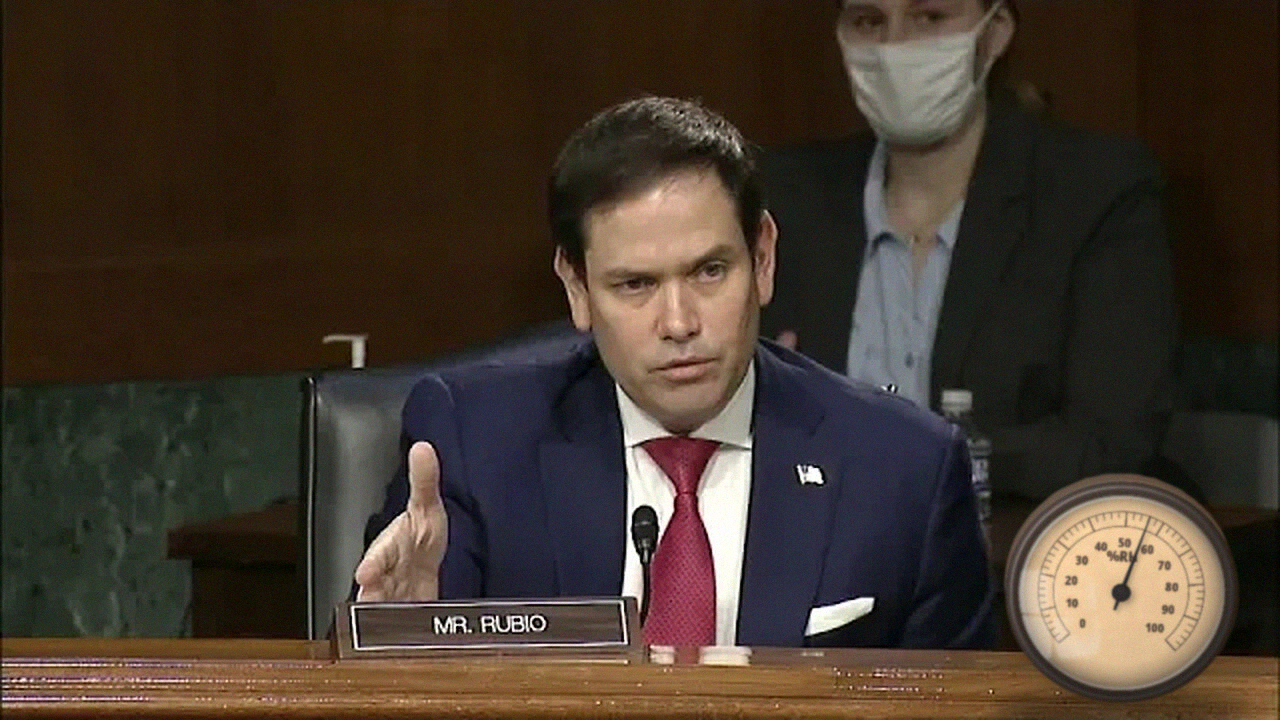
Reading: **56** %
